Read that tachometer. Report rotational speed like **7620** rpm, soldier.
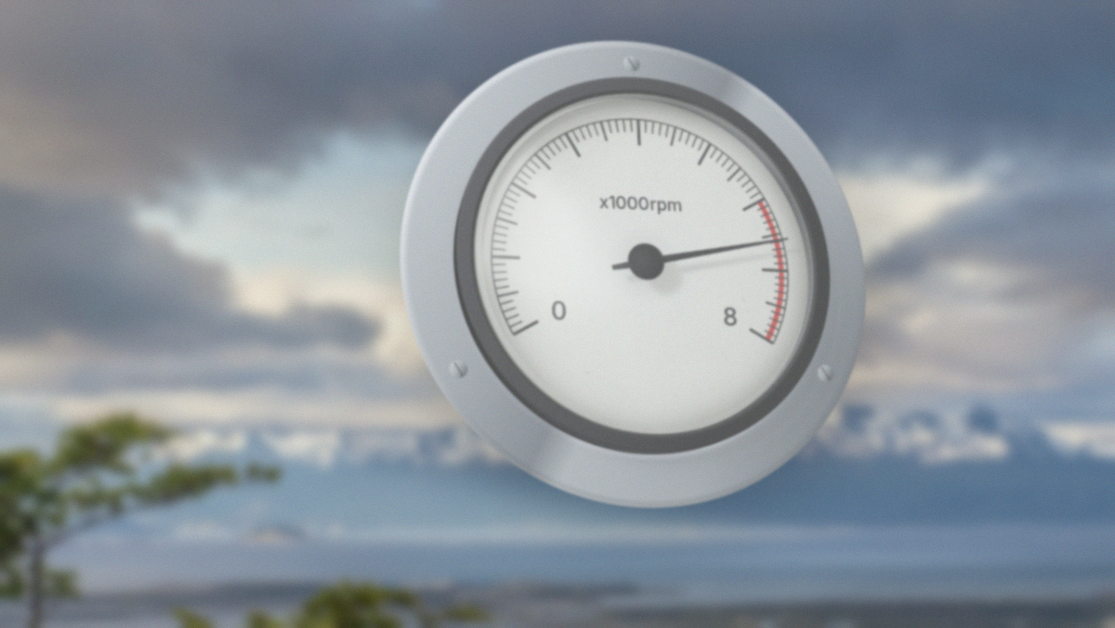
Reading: **6600** rpm
